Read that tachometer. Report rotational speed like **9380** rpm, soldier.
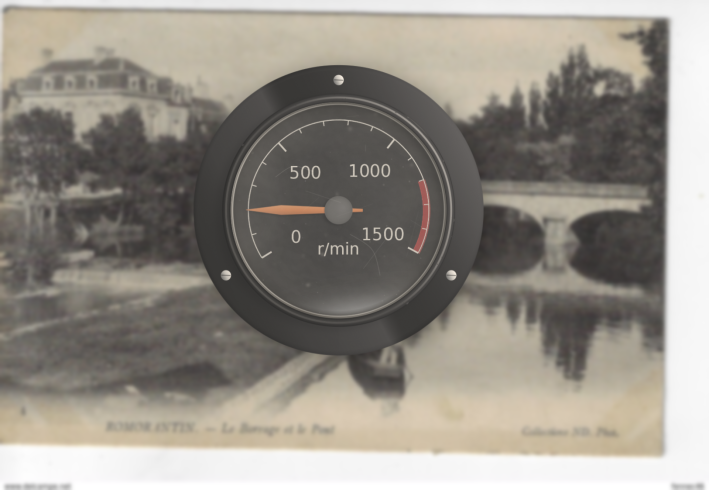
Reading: **200** rpm
